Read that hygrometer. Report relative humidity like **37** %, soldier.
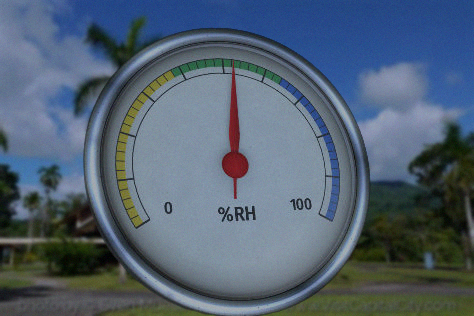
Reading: **52** %
